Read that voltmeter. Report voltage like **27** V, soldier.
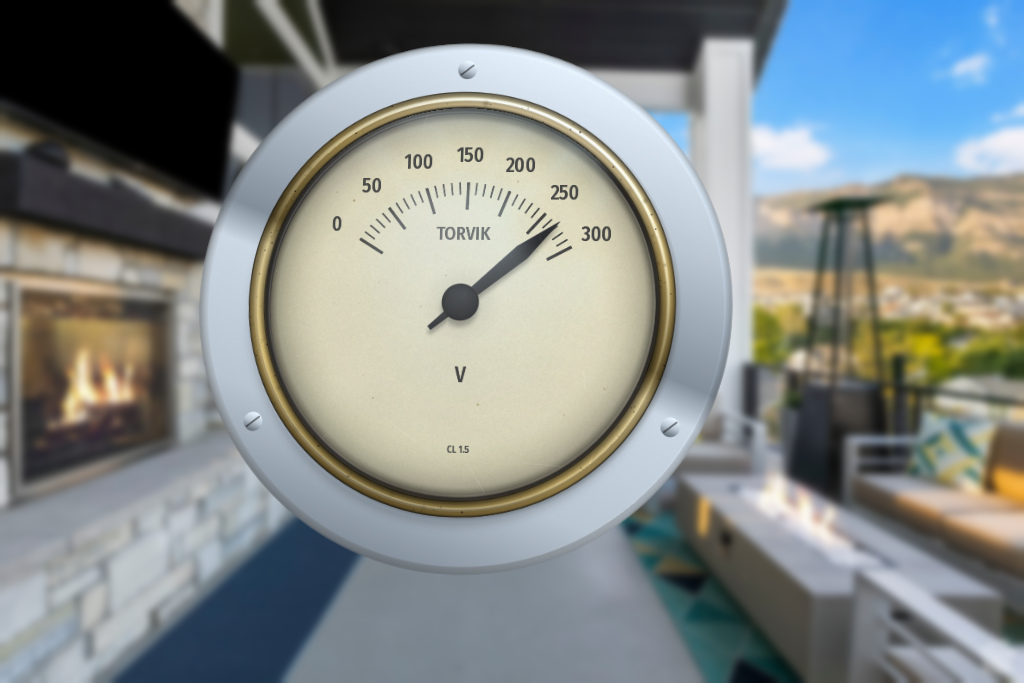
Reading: **270** V
